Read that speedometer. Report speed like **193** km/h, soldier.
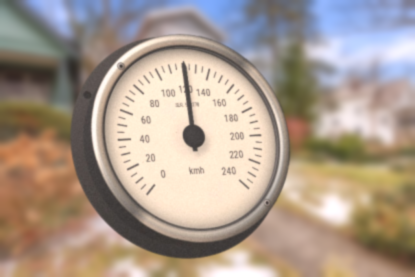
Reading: **120** km/h
